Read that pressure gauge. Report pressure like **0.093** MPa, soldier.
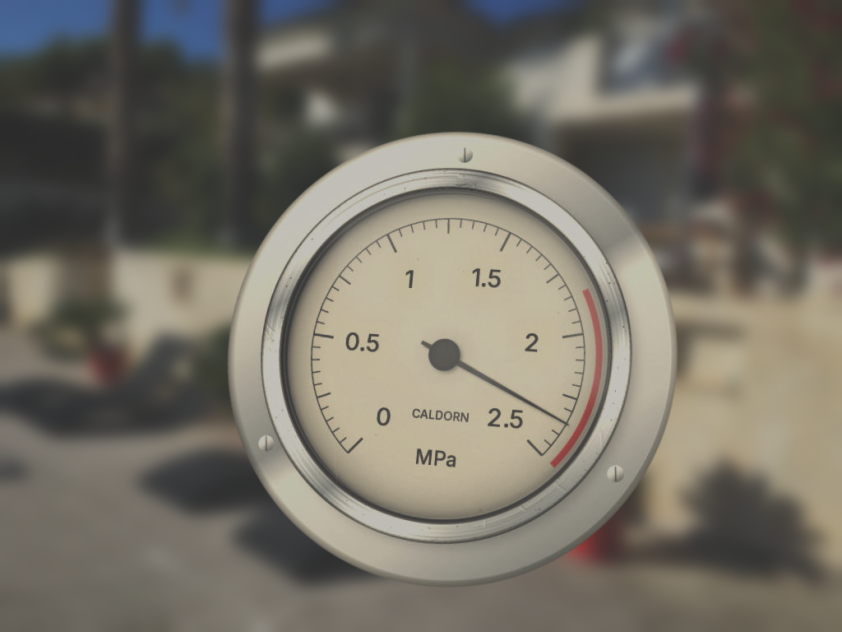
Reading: **2.35** MPa
